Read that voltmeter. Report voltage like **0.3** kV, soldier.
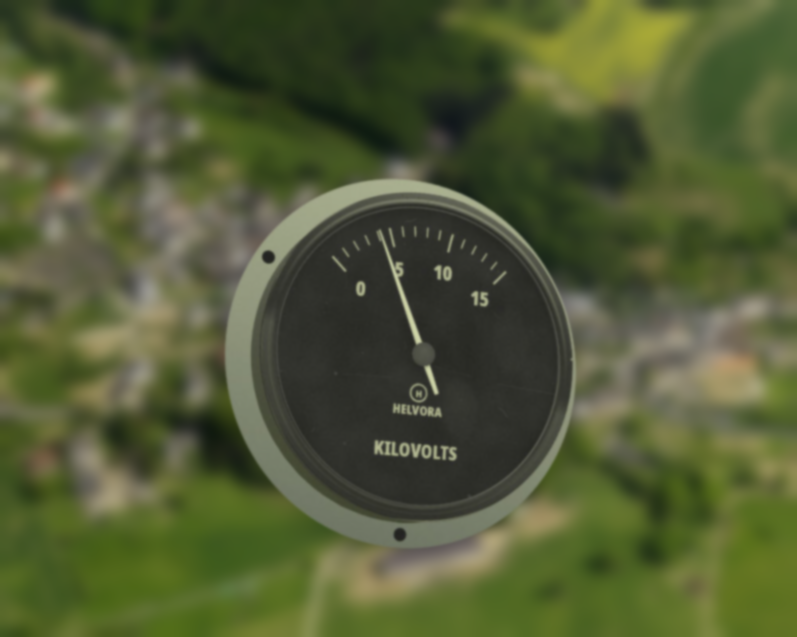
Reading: **4** kV
